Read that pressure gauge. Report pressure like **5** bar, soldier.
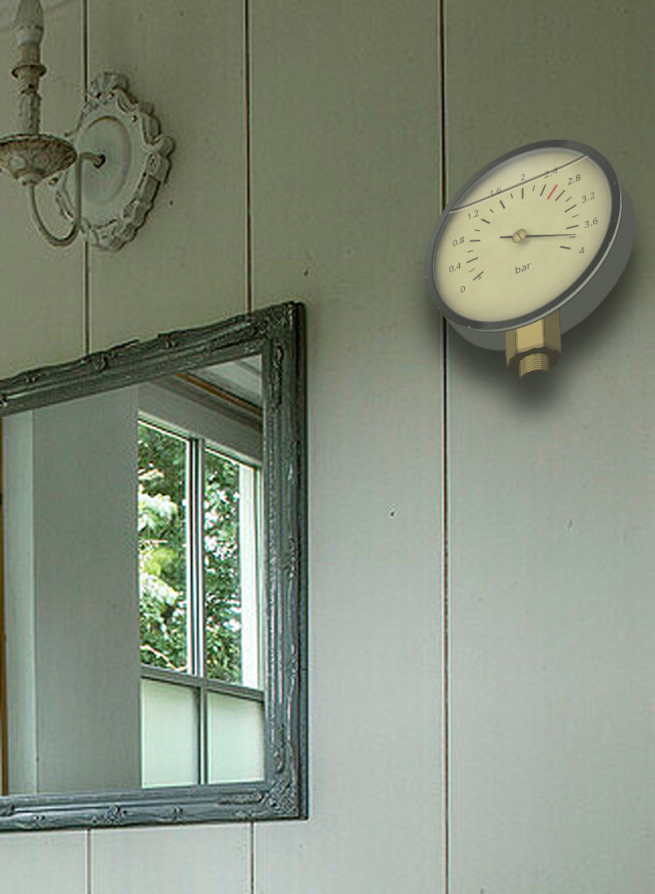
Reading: **3.8** bar
